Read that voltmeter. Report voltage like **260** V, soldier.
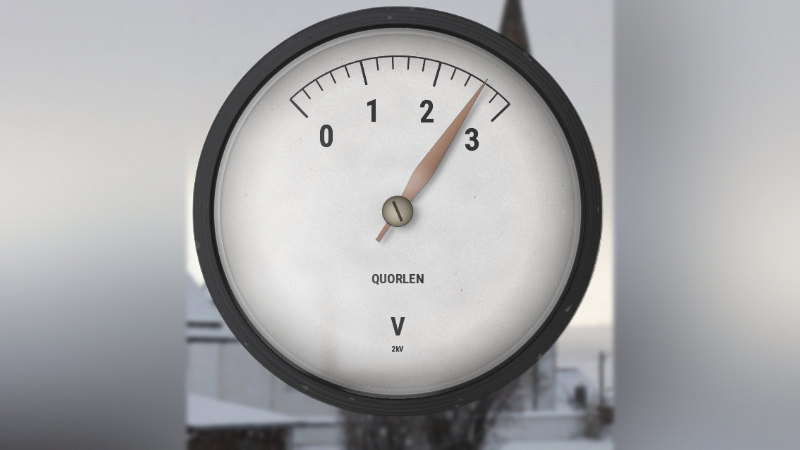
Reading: **2.6** V
